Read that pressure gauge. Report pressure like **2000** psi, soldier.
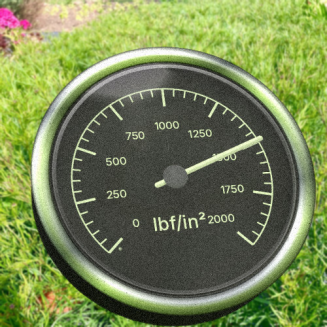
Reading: **1500** psi
